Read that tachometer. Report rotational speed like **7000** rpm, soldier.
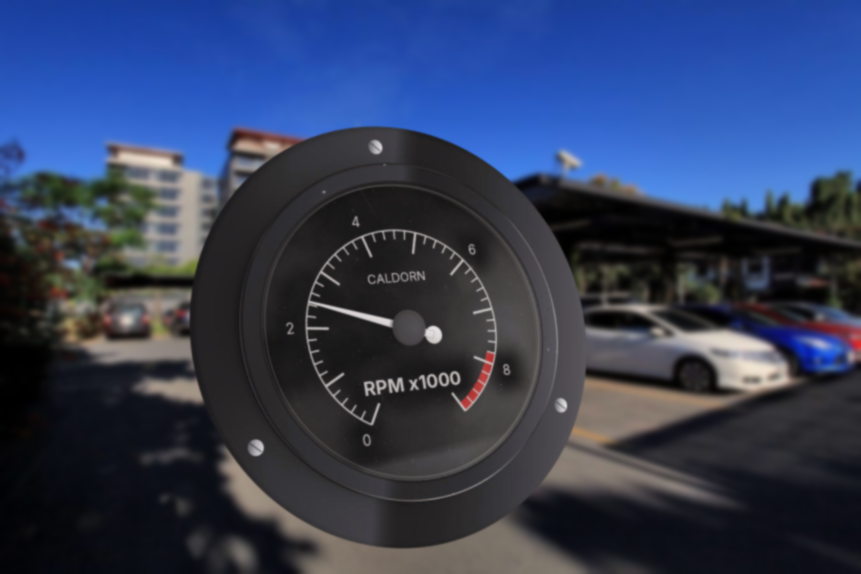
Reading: **2400** rpm
